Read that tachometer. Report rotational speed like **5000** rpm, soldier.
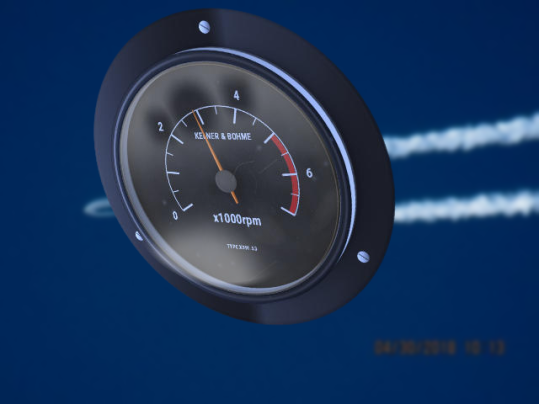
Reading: **3000** rpm
